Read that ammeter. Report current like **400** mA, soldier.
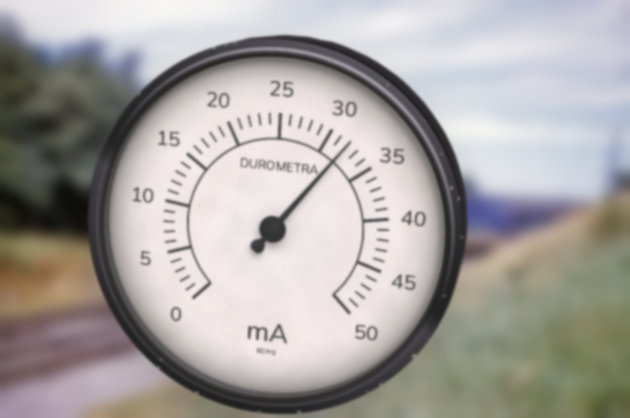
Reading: **32** mA
